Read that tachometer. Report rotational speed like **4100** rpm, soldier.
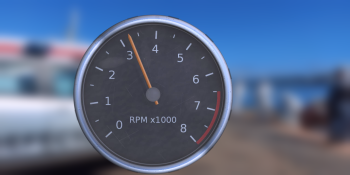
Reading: **3250** rpm
